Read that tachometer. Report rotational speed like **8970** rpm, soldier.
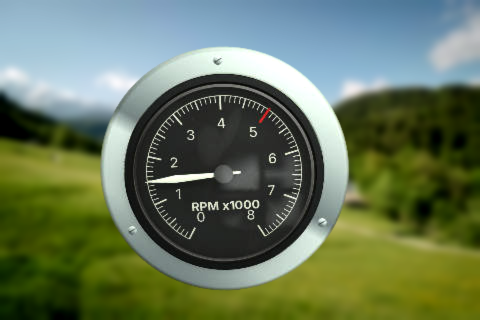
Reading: **1500** rpm
